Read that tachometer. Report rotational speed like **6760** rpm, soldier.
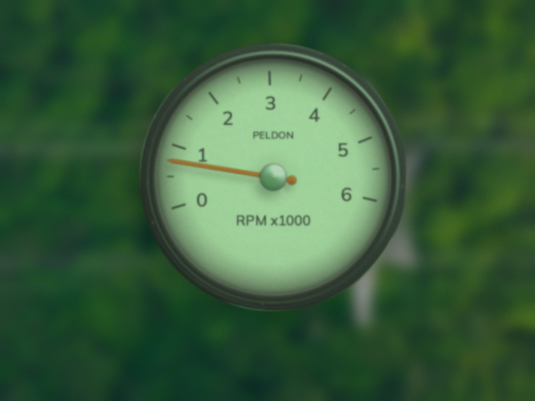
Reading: **750** rpm
